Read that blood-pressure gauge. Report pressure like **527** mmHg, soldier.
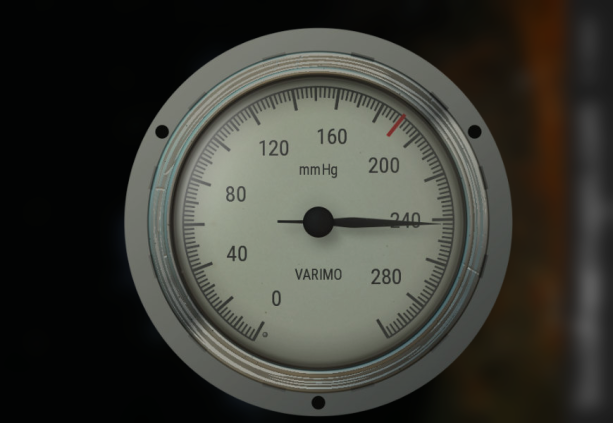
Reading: **242** mmHg
